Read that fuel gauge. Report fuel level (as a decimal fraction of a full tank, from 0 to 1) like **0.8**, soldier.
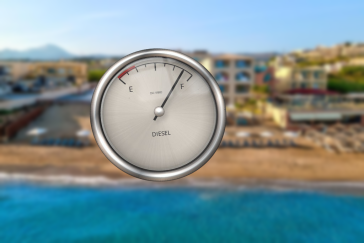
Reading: **0.875**
